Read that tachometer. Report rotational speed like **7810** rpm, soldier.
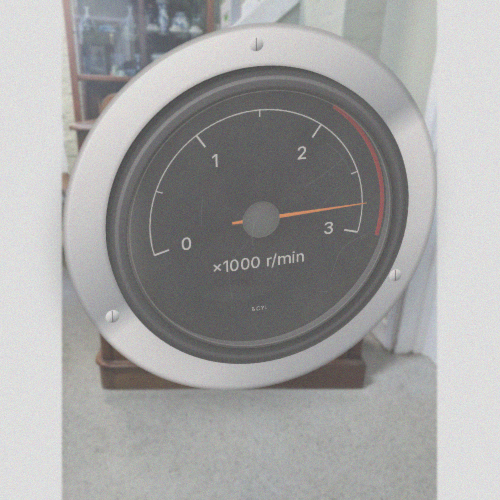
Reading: **2750** rpm
